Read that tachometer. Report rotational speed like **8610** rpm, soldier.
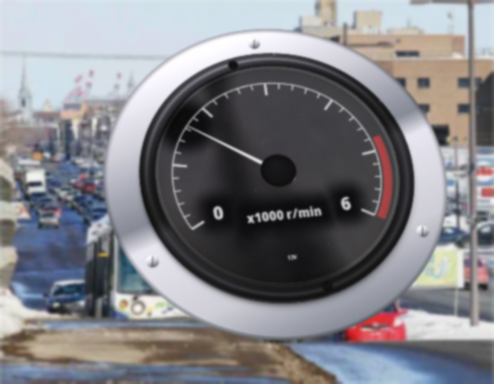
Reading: **1600** rpm
